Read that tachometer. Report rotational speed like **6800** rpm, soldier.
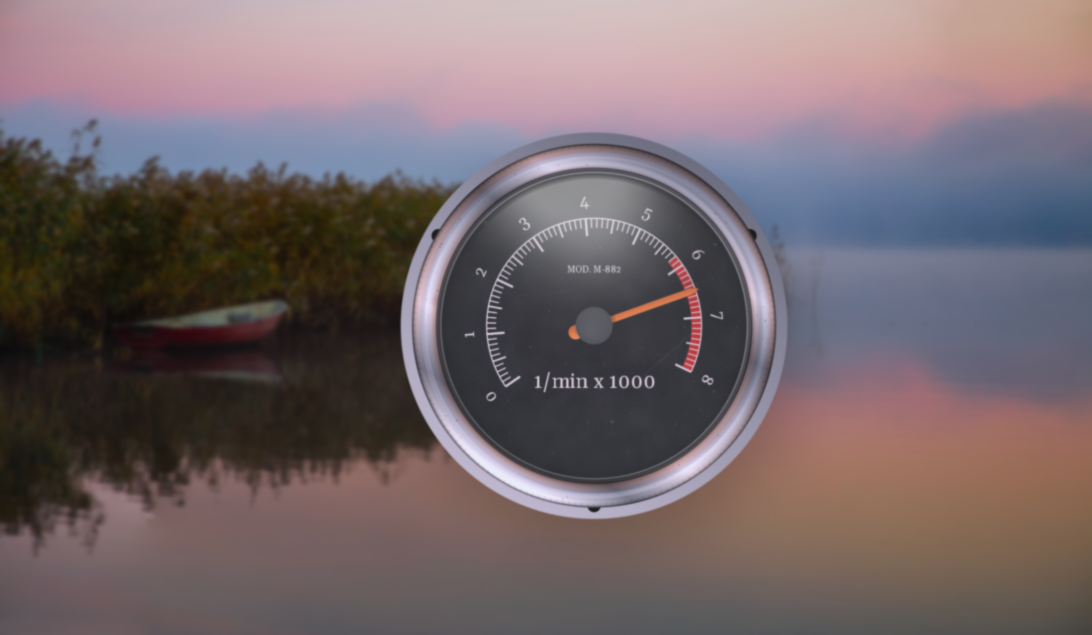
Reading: **6500** rpm
